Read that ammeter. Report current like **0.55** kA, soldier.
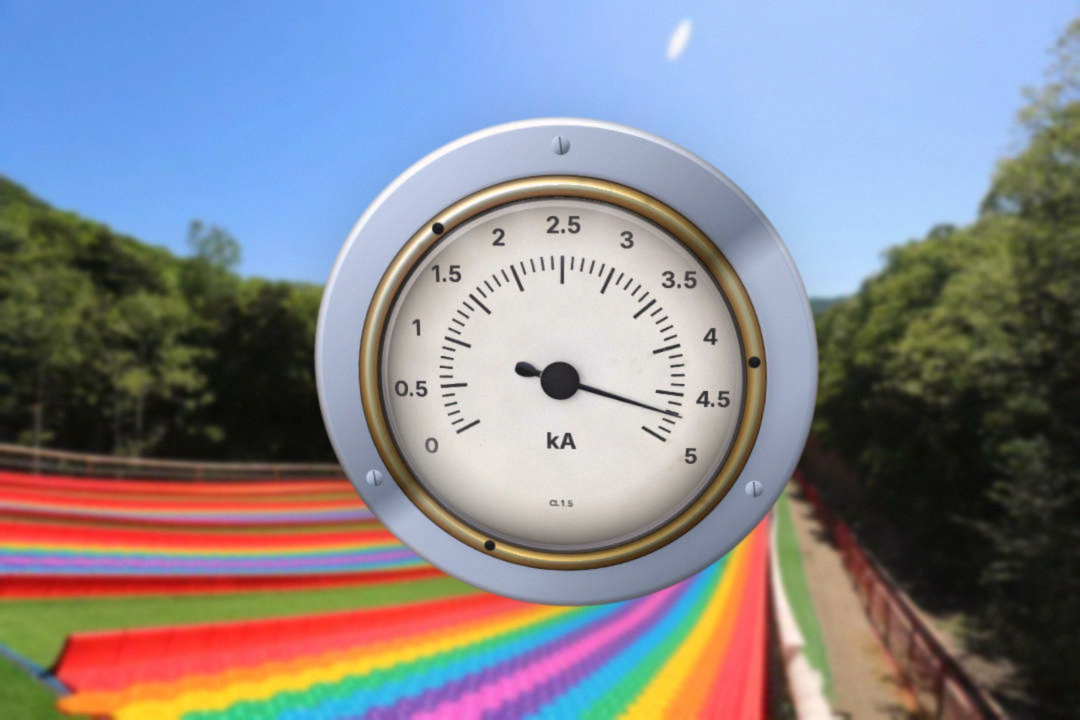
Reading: **4.7** kA
